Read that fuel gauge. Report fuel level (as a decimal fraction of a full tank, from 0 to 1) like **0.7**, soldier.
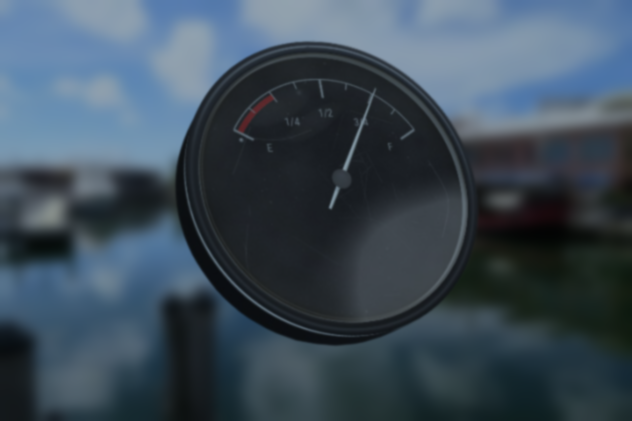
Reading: **0.75**
